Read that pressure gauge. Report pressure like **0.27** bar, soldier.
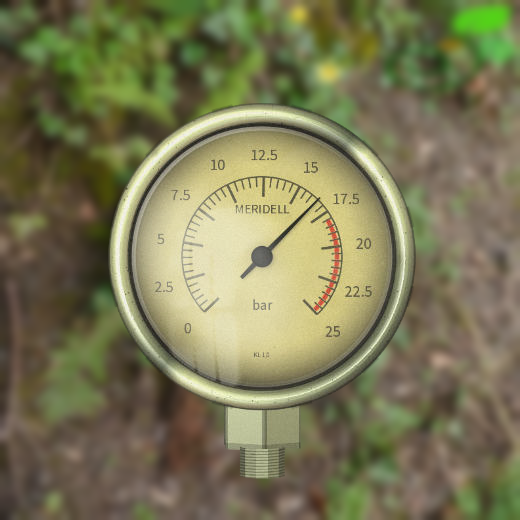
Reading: **16.5** bar
